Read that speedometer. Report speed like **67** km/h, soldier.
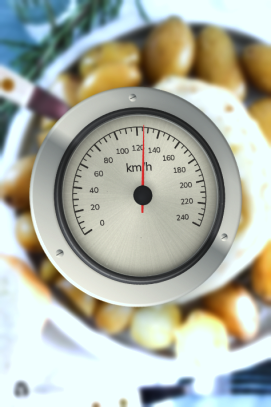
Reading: **125** km/h
